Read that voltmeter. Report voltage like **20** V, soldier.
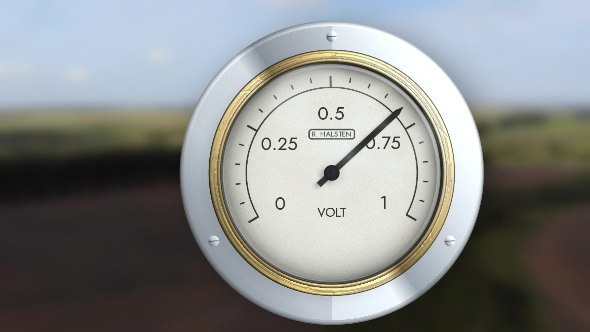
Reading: **0.7** V
